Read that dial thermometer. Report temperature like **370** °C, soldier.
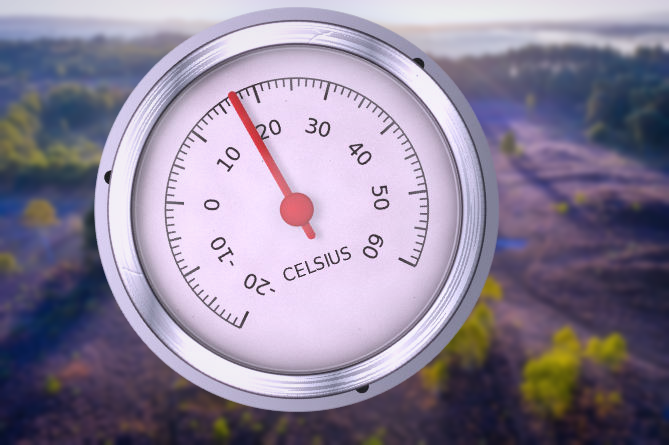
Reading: **17** °C
